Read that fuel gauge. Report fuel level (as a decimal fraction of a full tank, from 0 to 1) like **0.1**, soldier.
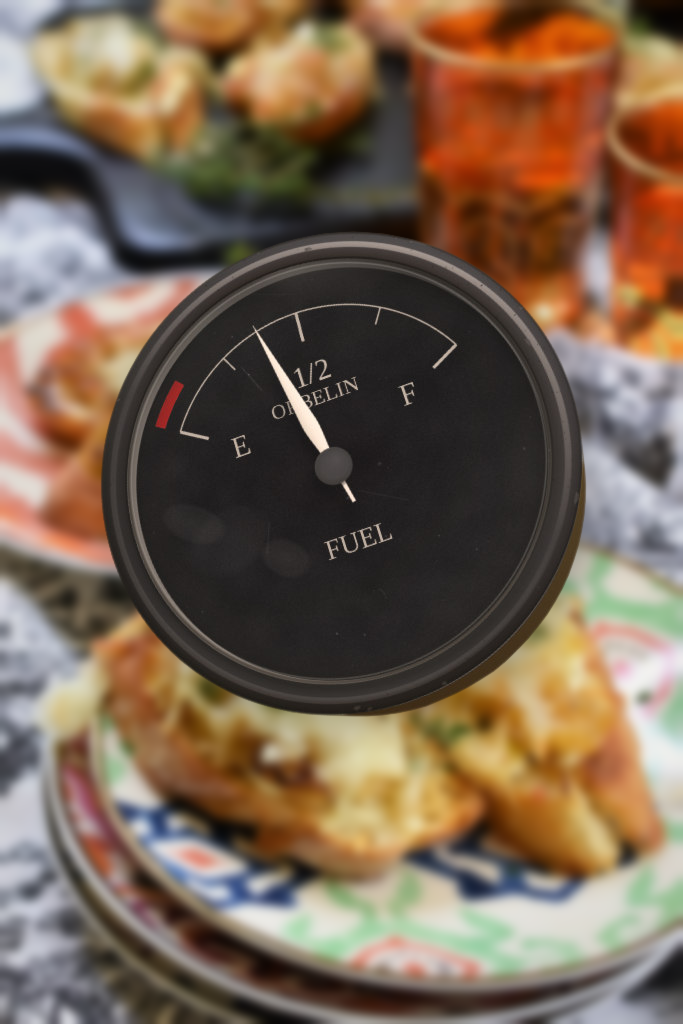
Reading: **0.375**
